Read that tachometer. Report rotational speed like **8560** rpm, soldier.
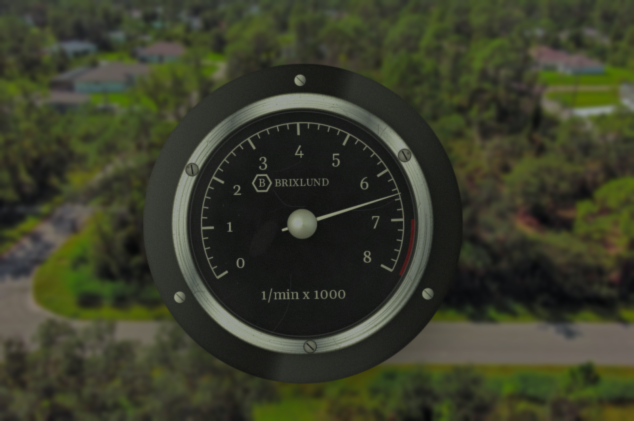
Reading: **6500** rpm
